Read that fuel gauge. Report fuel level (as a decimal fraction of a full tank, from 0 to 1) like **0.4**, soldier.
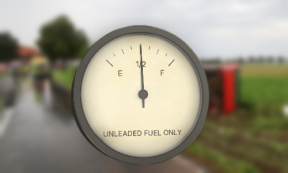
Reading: **0.5**
